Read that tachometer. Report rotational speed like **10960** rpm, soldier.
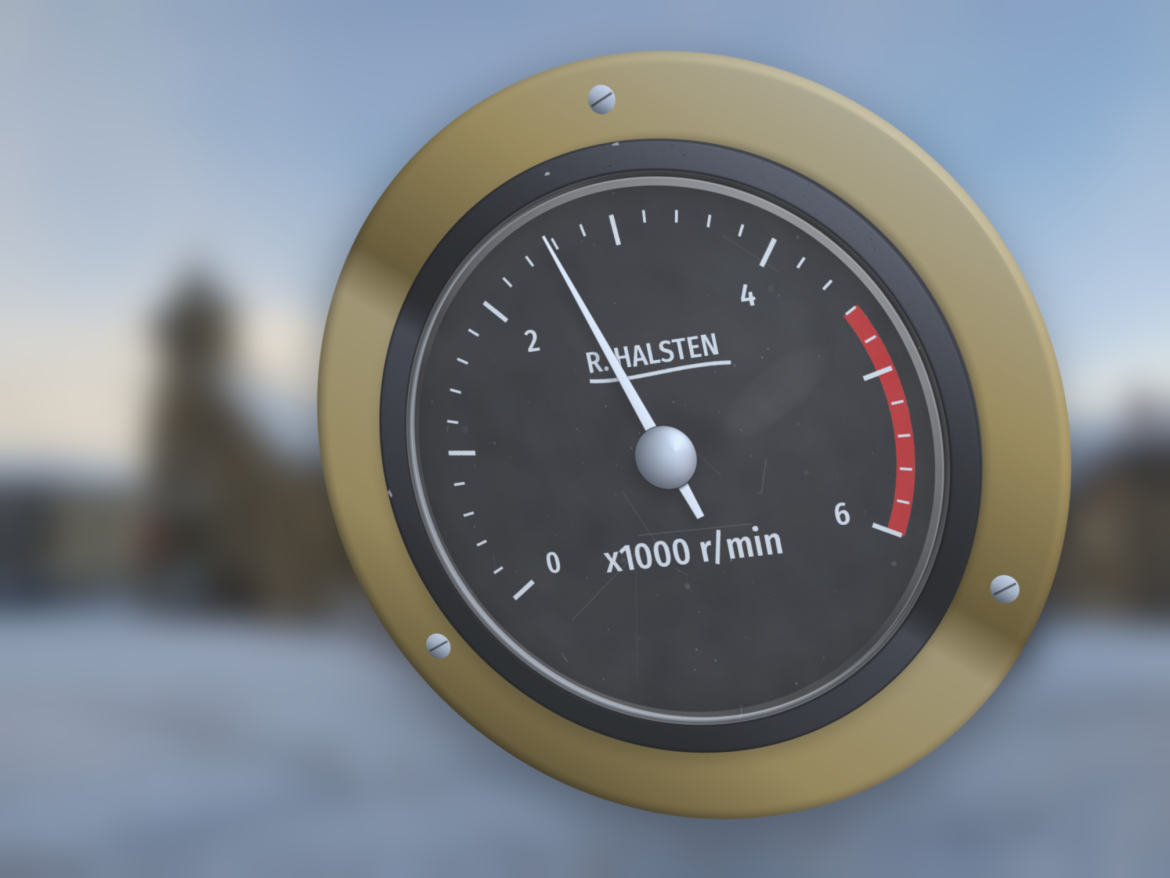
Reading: **2600** rpm
